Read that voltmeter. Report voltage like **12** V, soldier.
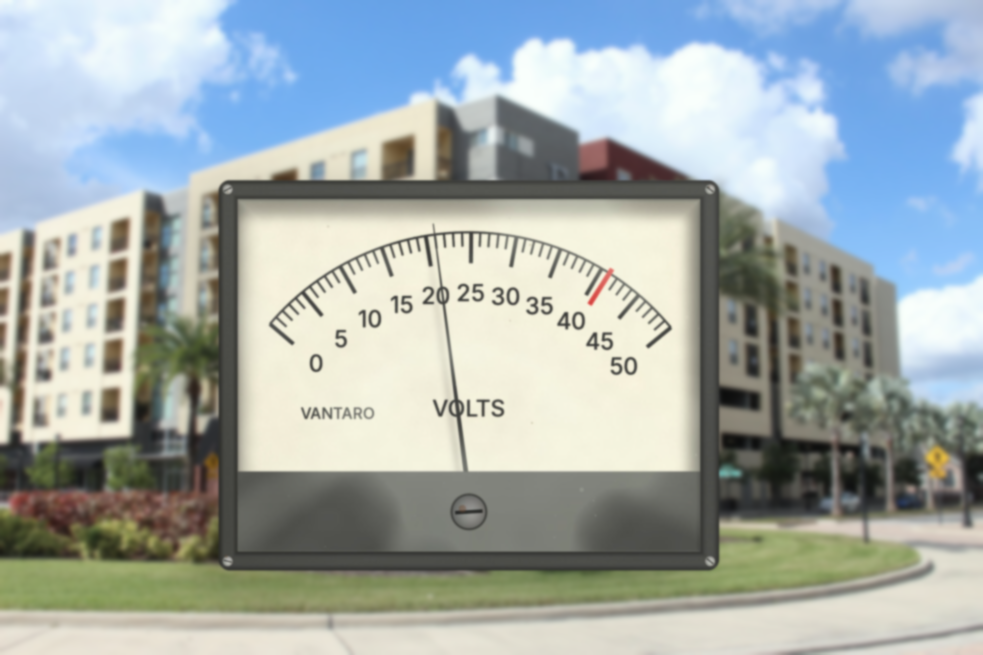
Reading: **21** V
